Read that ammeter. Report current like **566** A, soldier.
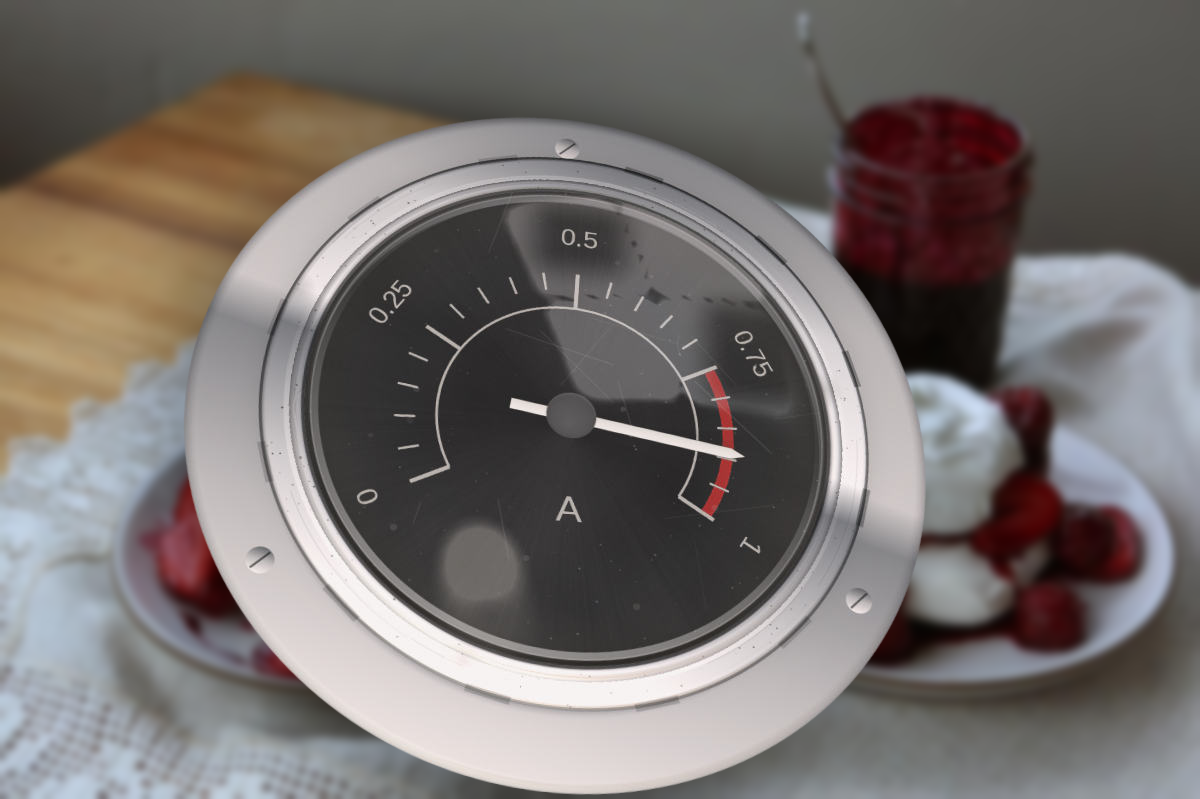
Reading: **0.9** A
